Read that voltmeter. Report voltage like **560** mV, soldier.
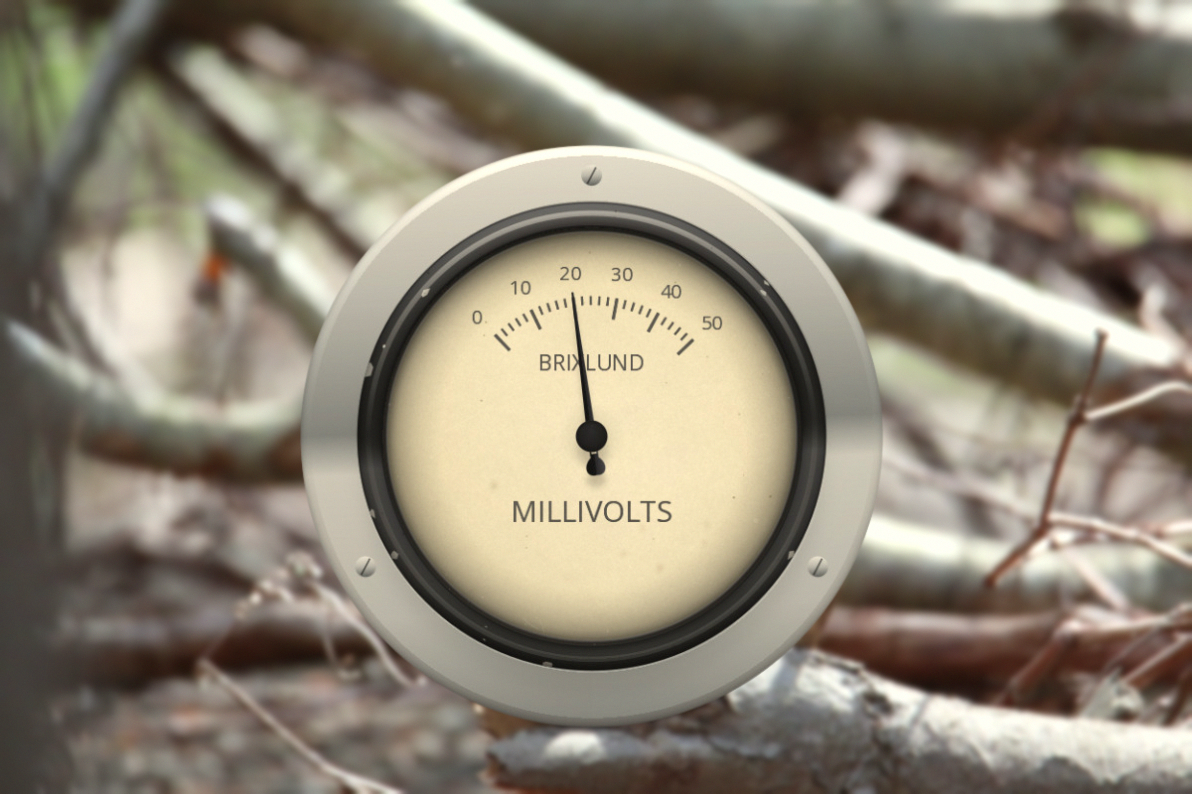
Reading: **20** mV
